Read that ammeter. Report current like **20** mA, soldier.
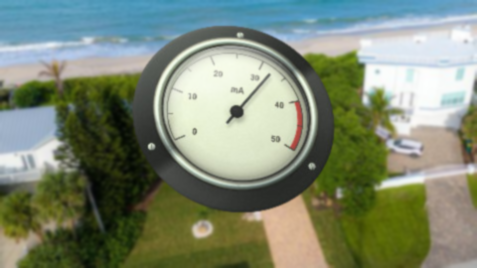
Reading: **32.5** mA
